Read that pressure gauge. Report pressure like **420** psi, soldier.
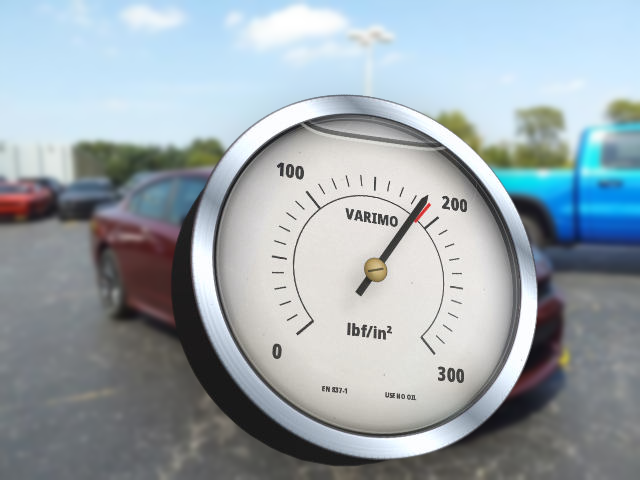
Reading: **185** psi
